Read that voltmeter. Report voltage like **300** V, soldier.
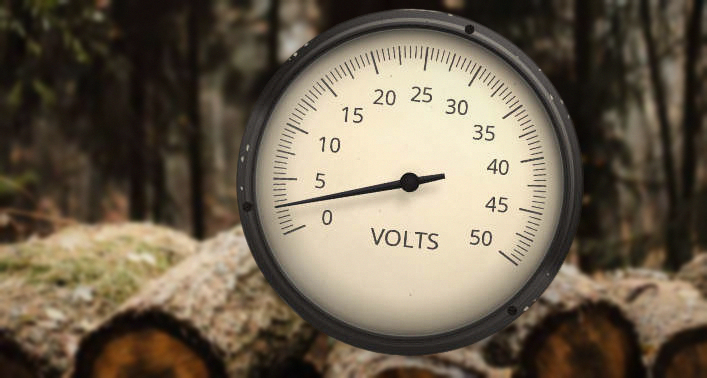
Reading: **2.5** V
